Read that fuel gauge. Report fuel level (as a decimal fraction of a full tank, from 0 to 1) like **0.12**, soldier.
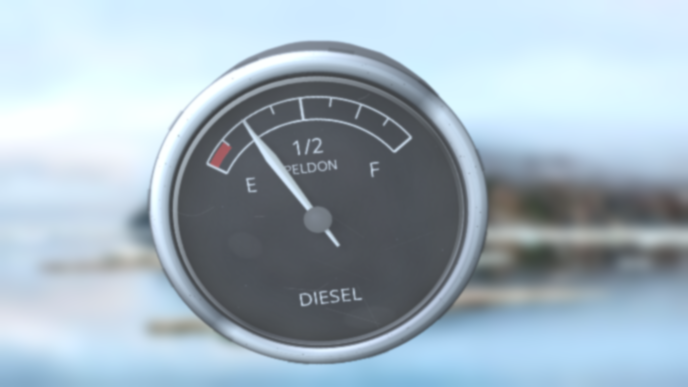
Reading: **0.25**
